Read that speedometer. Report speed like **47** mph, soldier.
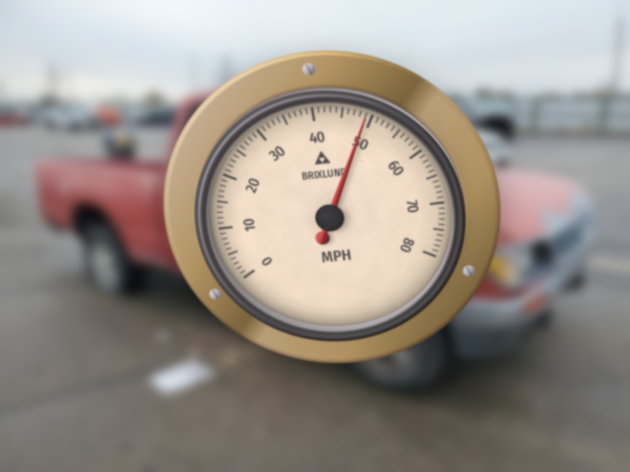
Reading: **49** mph
